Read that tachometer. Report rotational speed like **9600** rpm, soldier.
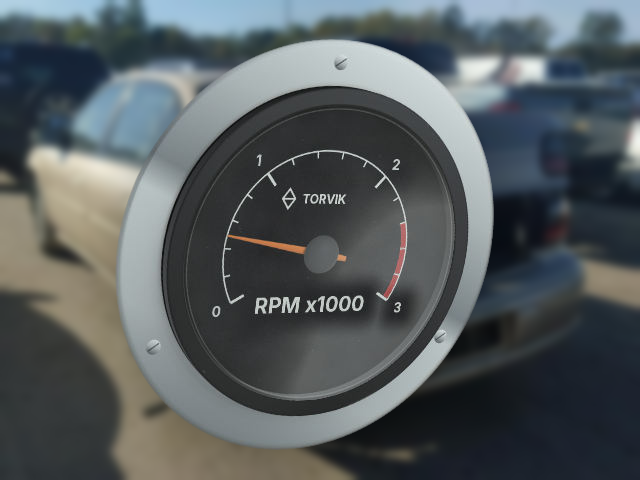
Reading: **500** rpm
